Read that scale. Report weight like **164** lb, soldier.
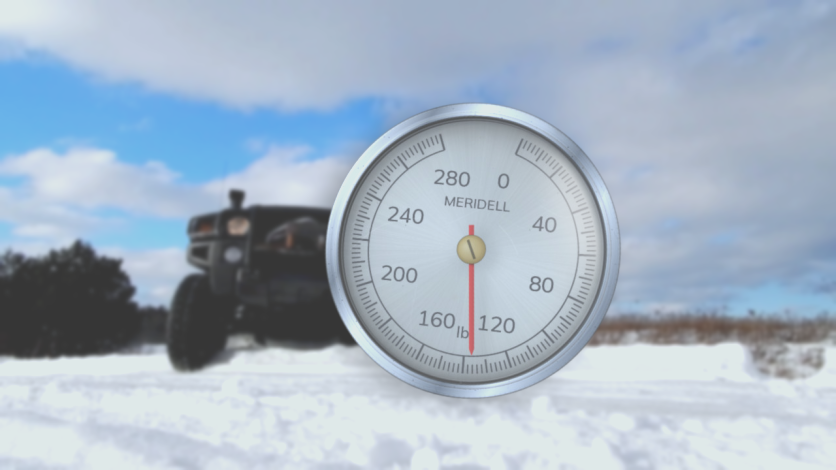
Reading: **136** lb
